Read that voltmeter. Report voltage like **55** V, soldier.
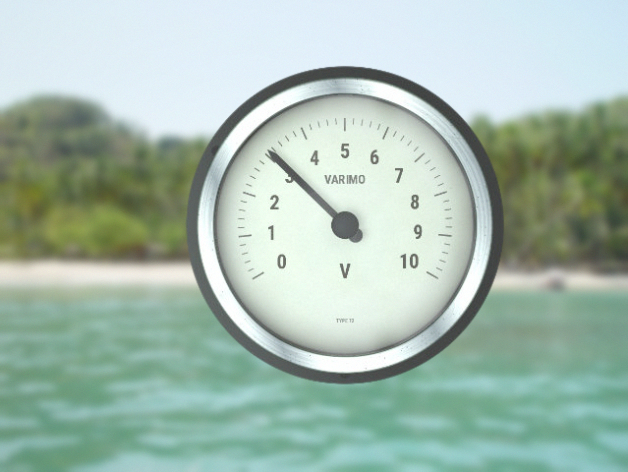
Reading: **3.1** V
